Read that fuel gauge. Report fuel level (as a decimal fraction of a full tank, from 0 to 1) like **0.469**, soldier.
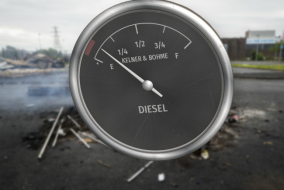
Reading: **0.125**
